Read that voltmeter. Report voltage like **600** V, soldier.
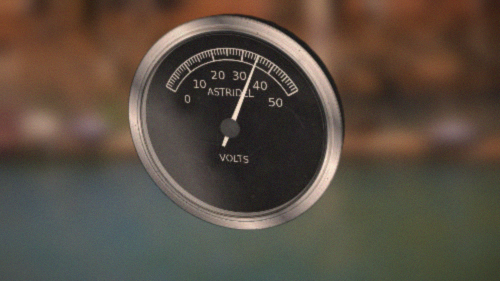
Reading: **35** V
